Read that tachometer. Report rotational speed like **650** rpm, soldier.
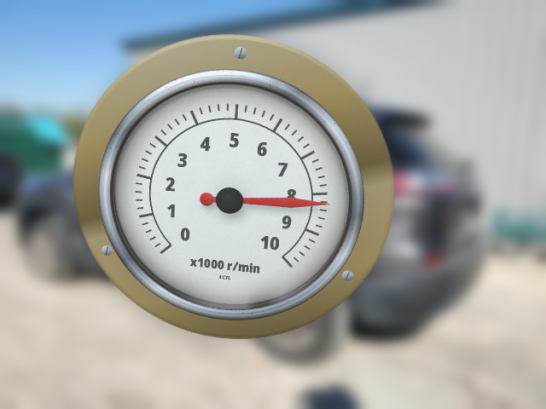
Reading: **8200** rpm
